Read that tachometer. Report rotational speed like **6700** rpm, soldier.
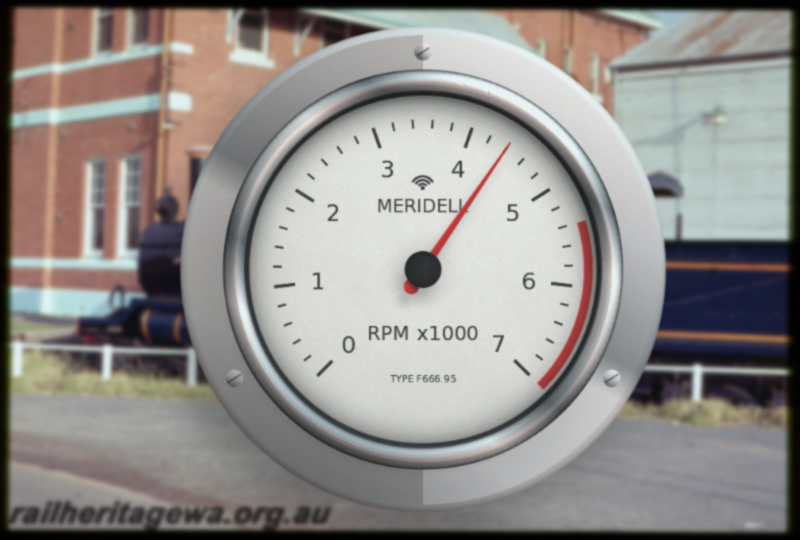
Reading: **4400** rpm
